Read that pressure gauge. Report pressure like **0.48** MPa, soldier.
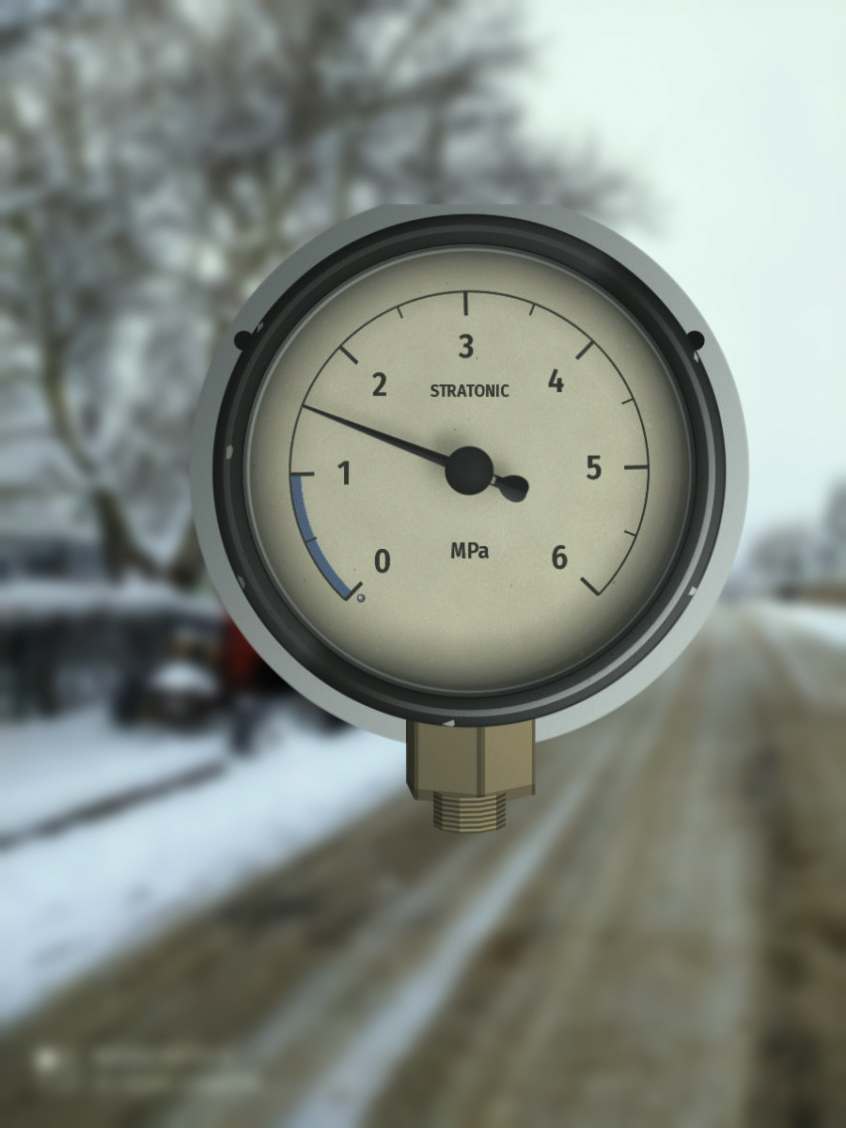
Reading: **1.5** MPa
